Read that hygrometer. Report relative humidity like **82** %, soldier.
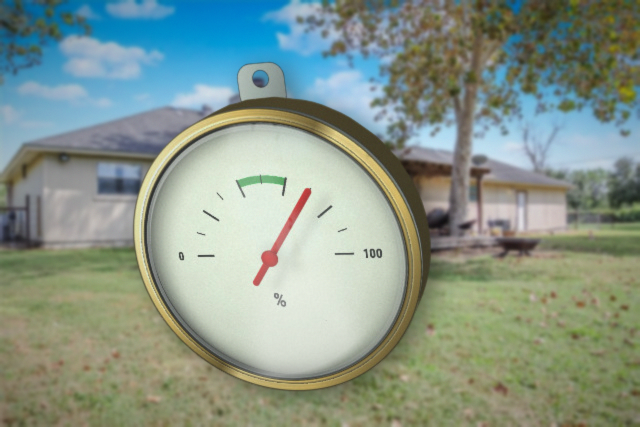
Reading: **70** %
